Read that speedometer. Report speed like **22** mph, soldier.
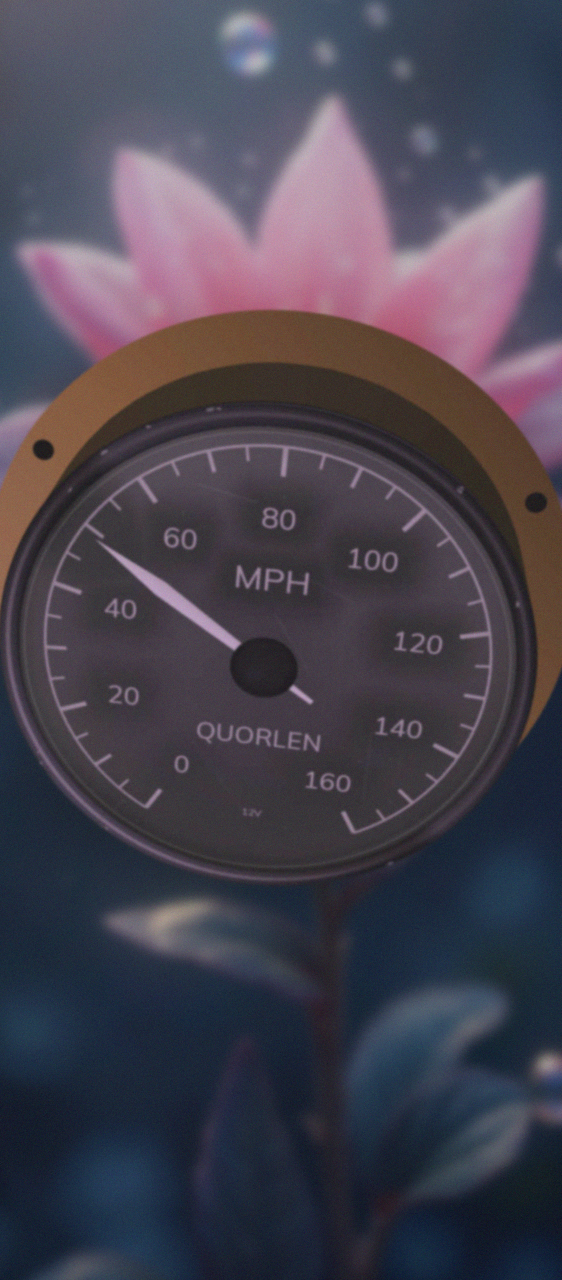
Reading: **50** mph
